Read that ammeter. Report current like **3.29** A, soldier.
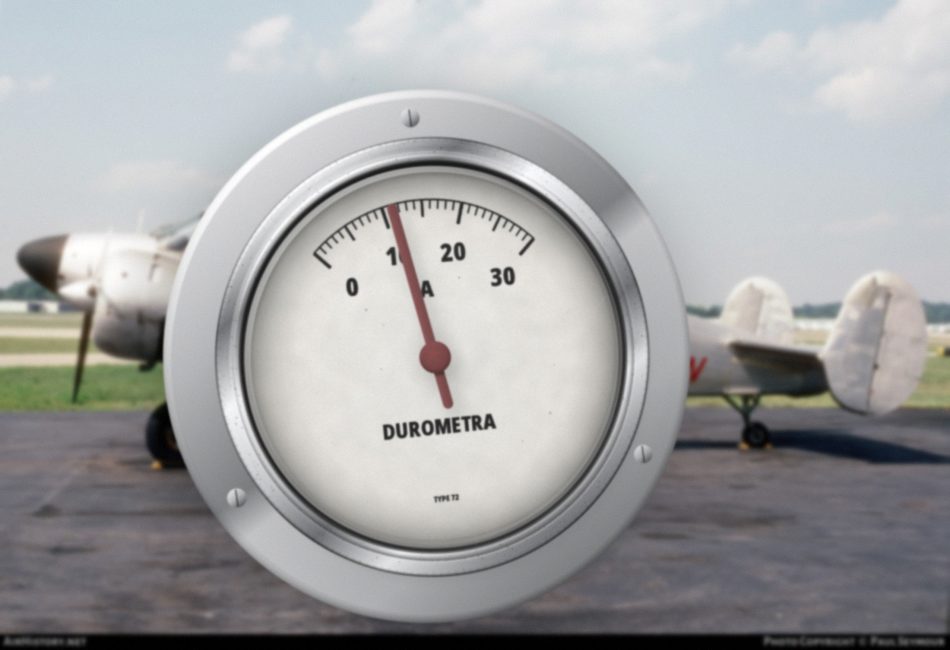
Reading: **11** A
